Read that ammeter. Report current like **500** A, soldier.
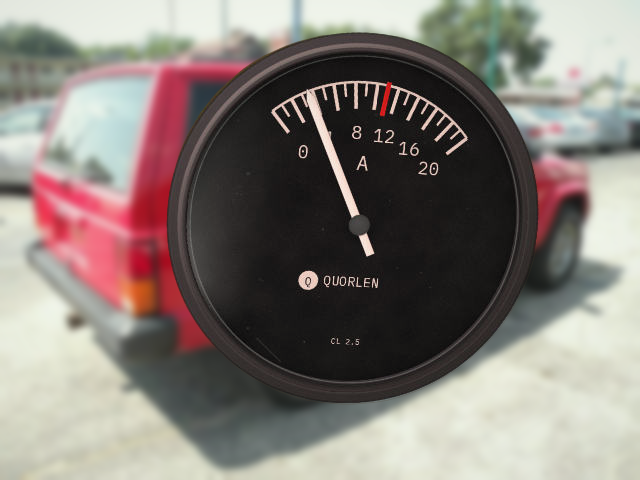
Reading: **3.5** A
